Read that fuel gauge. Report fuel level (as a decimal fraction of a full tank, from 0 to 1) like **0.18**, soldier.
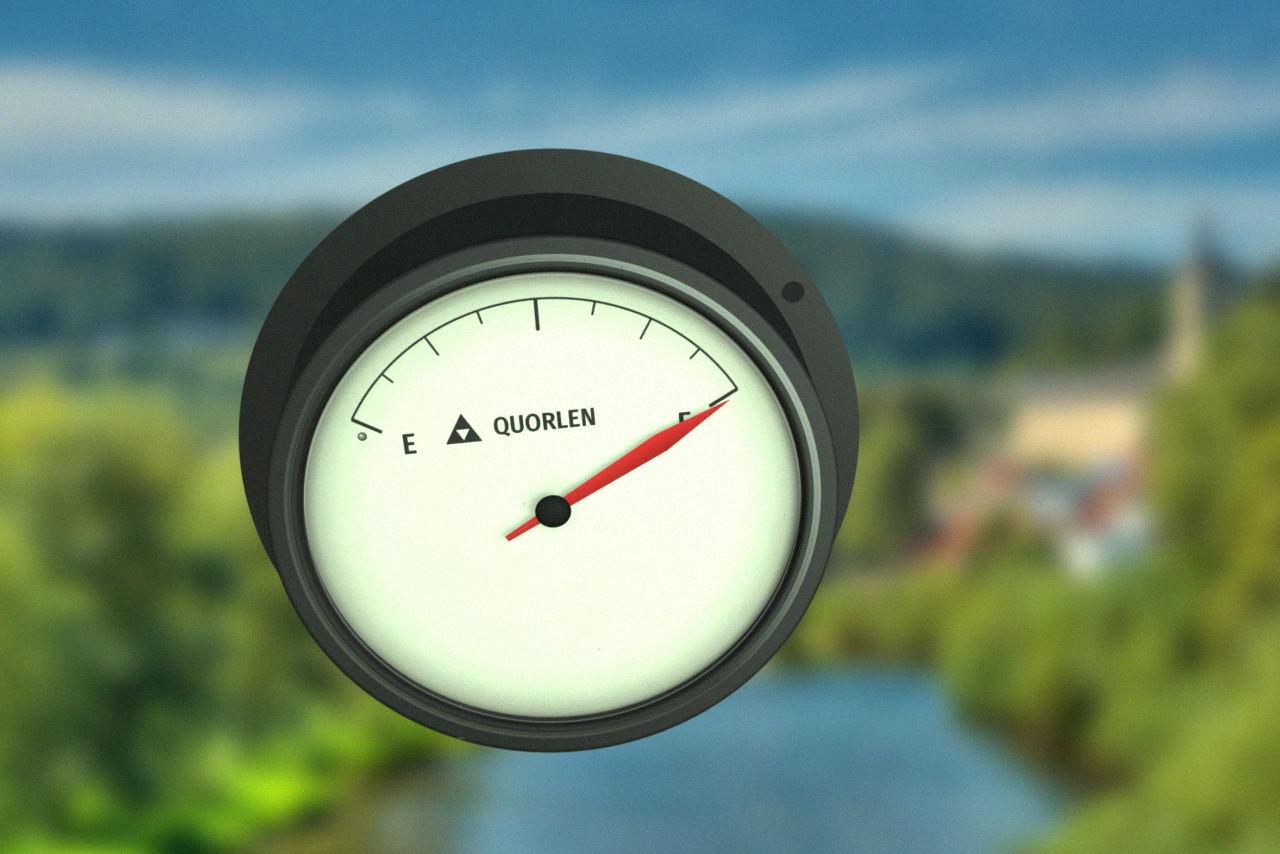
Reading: **1**
